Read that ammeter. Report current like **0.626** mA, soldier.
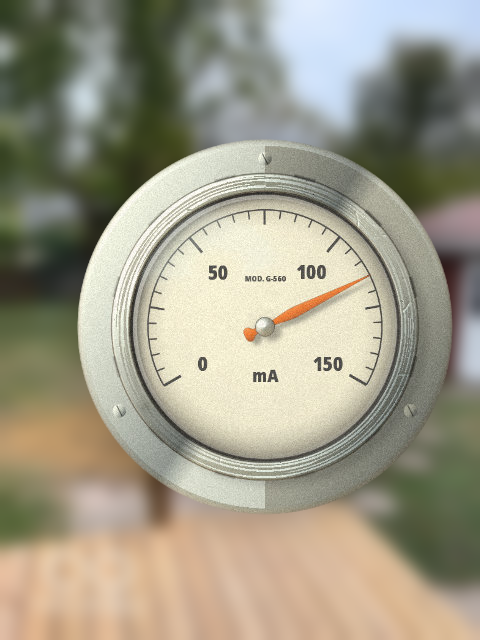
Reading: **115** mA
